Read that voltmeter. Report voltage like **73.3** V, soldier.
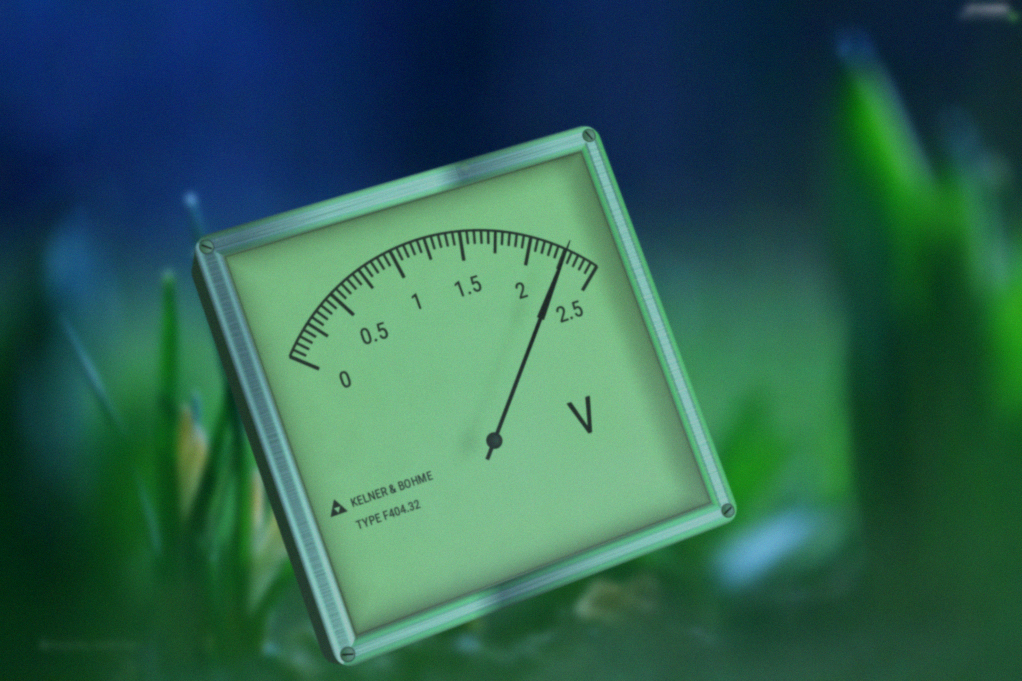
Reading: **2.25** V
